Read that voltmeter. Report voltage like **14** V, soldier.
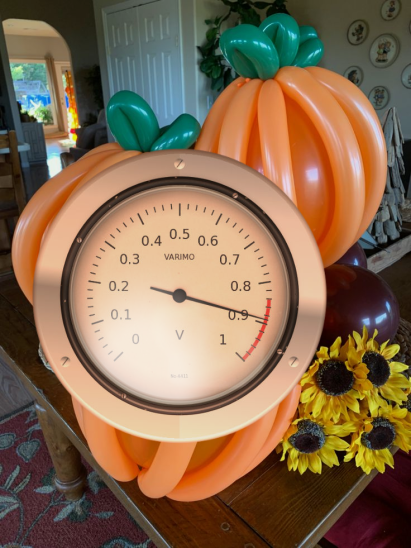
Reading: **0.89** V
